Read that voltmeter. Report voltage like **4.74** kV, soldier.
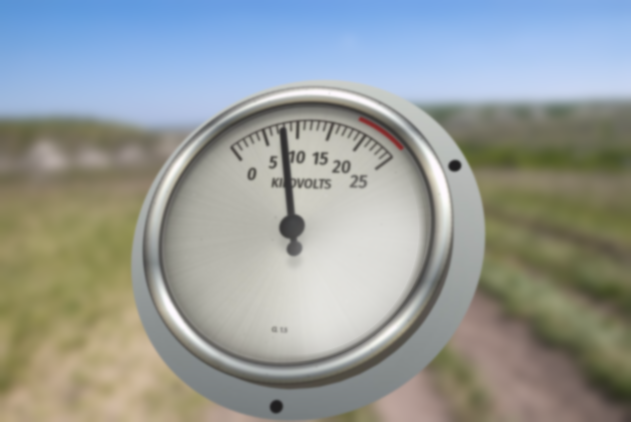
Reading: **8** kV
